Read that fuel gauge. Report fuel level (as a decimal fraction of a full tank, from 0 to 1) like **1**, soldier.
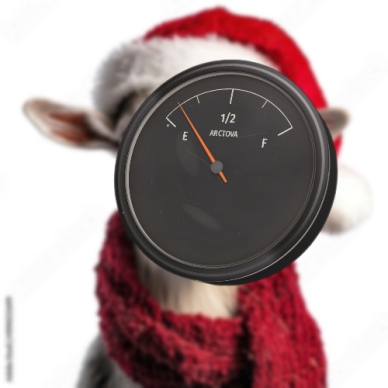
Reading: **0.125**
